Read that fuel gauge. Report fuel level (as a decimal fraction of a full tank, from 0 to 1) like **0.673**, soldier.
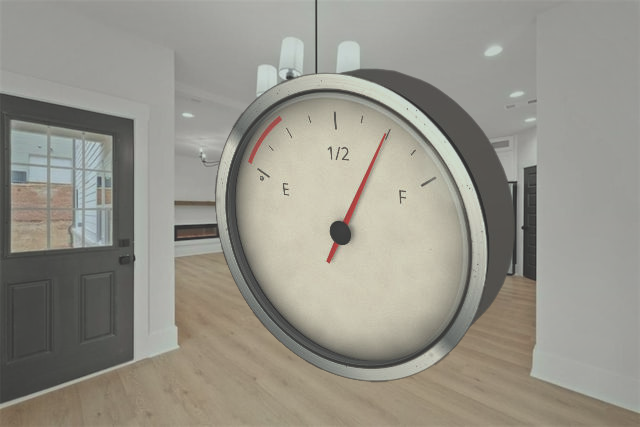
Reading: **0.75**
